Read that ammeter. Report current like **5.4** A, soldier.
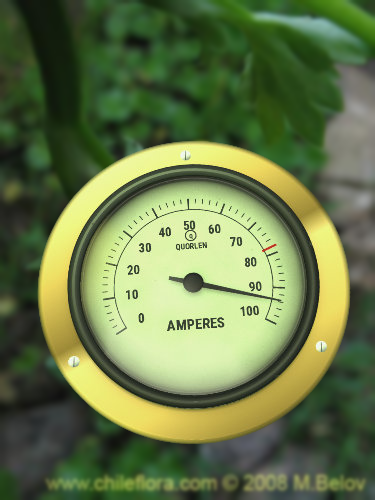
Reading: **94** A
